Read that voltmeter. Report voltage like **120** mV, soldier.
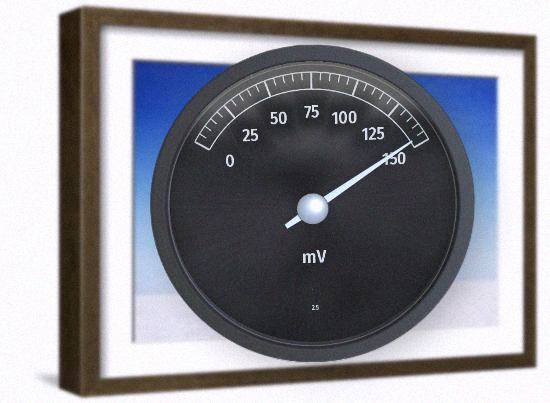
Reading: **145** mV
